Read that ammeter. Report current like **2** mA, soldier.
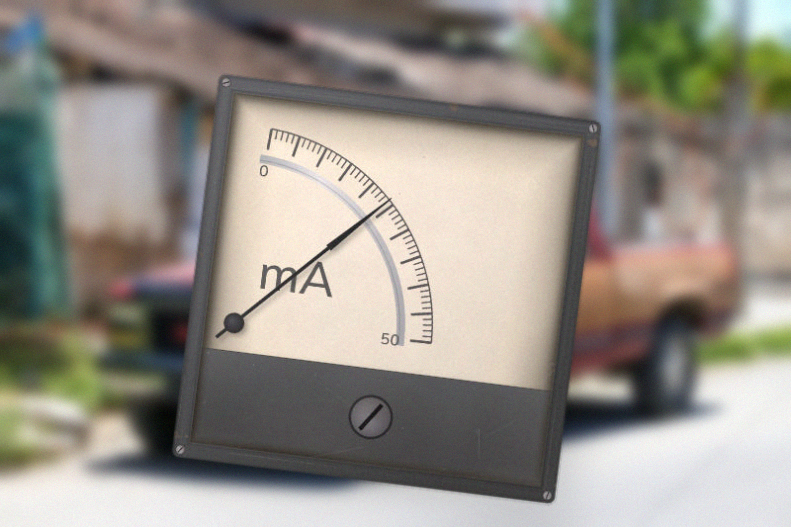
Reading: **24** mA
